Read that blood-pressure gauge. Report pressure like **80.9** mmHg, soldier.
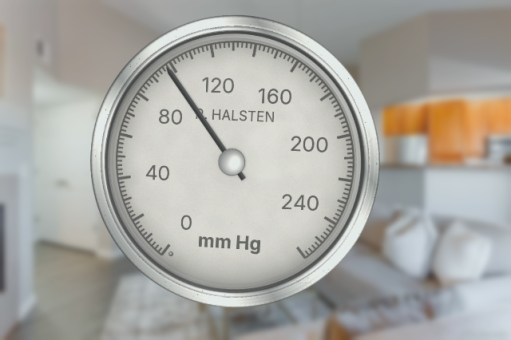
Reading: **98** mmHg
